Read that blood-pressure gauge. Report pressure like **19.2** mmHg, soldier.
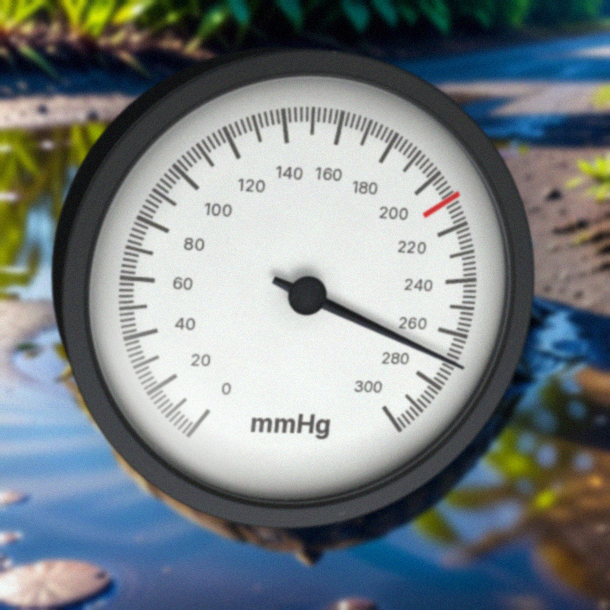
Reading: **270** mmHg
